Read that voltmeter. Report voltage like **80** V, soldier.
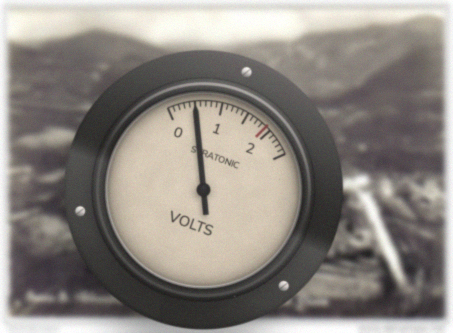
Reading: **0.5** V
